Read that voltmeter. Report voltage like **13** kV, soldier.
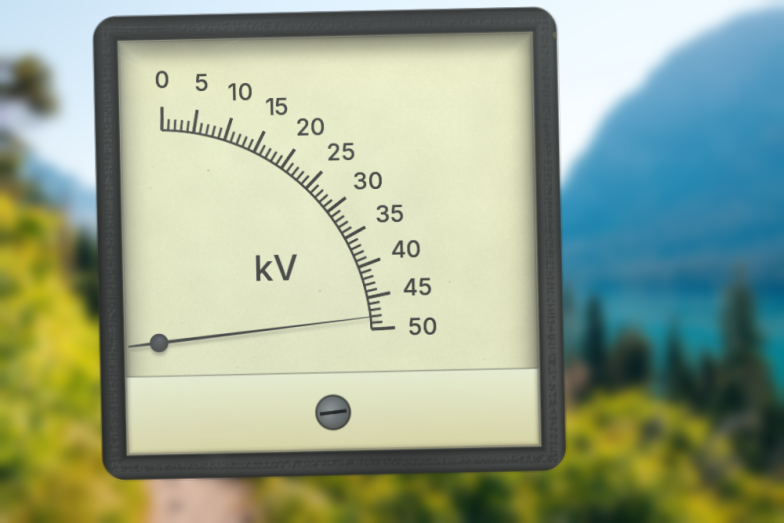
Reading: **48** kV
